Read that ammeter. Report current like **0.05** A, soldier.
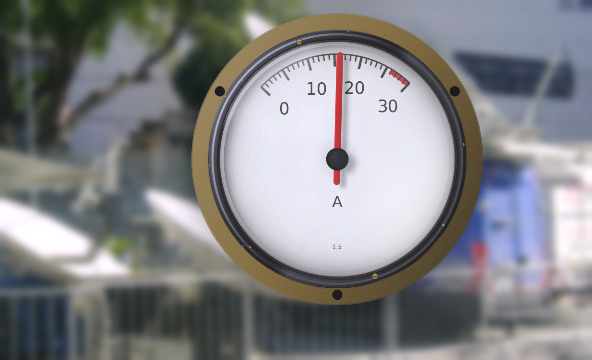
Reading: **16** A
